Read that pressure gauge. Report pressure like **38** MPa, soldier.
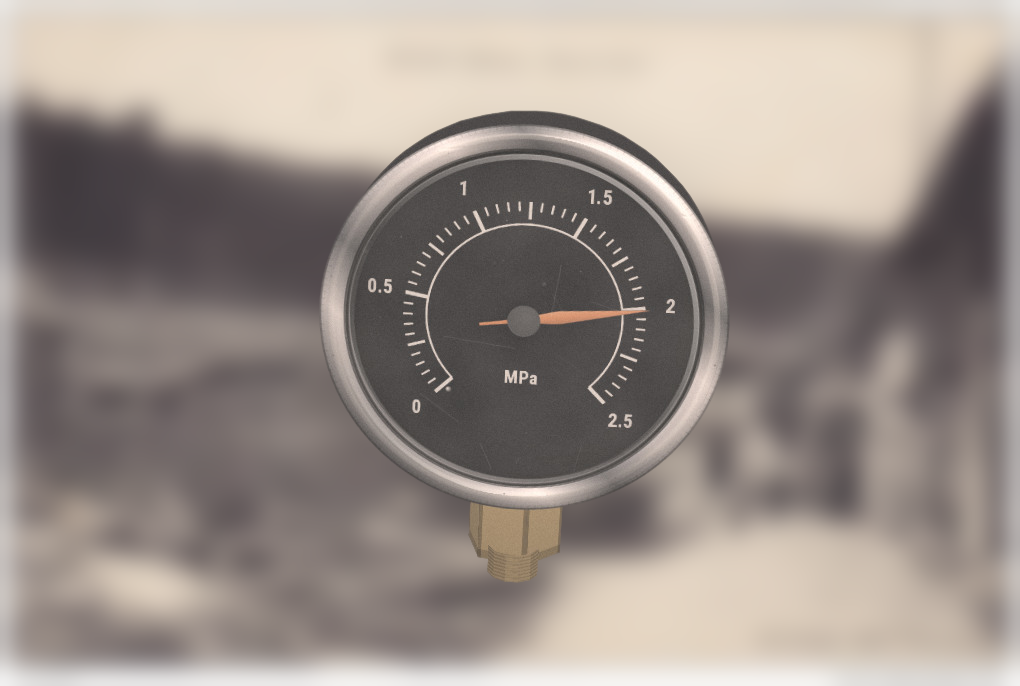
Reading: **2** MPa
